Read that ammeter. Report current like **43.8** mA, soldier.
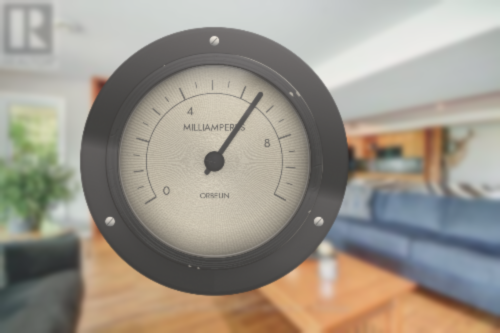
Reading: **6.5** mA
